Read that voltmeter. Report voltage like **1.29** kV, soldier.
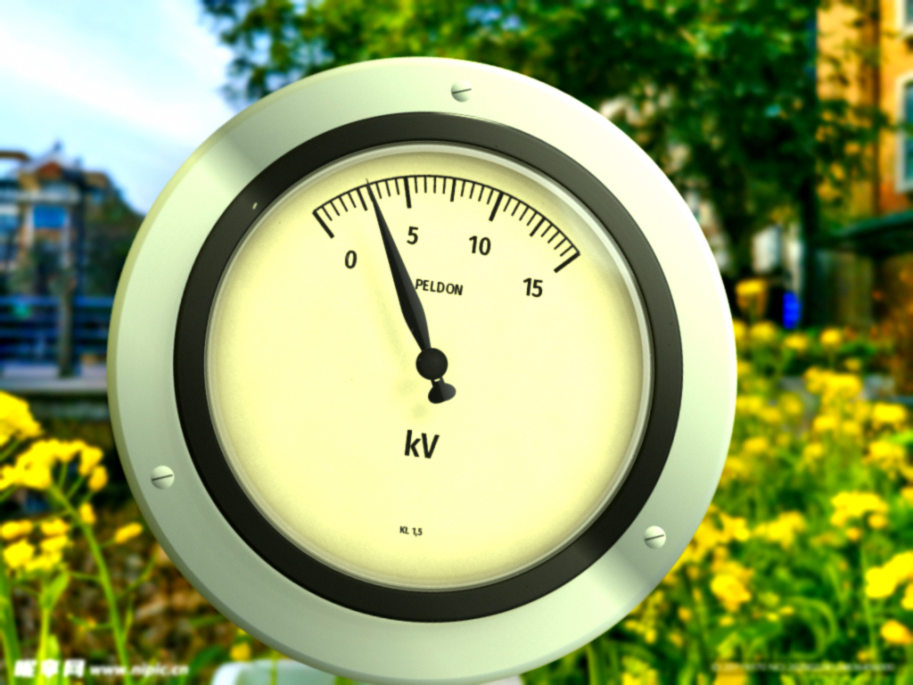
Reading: **3** kV
